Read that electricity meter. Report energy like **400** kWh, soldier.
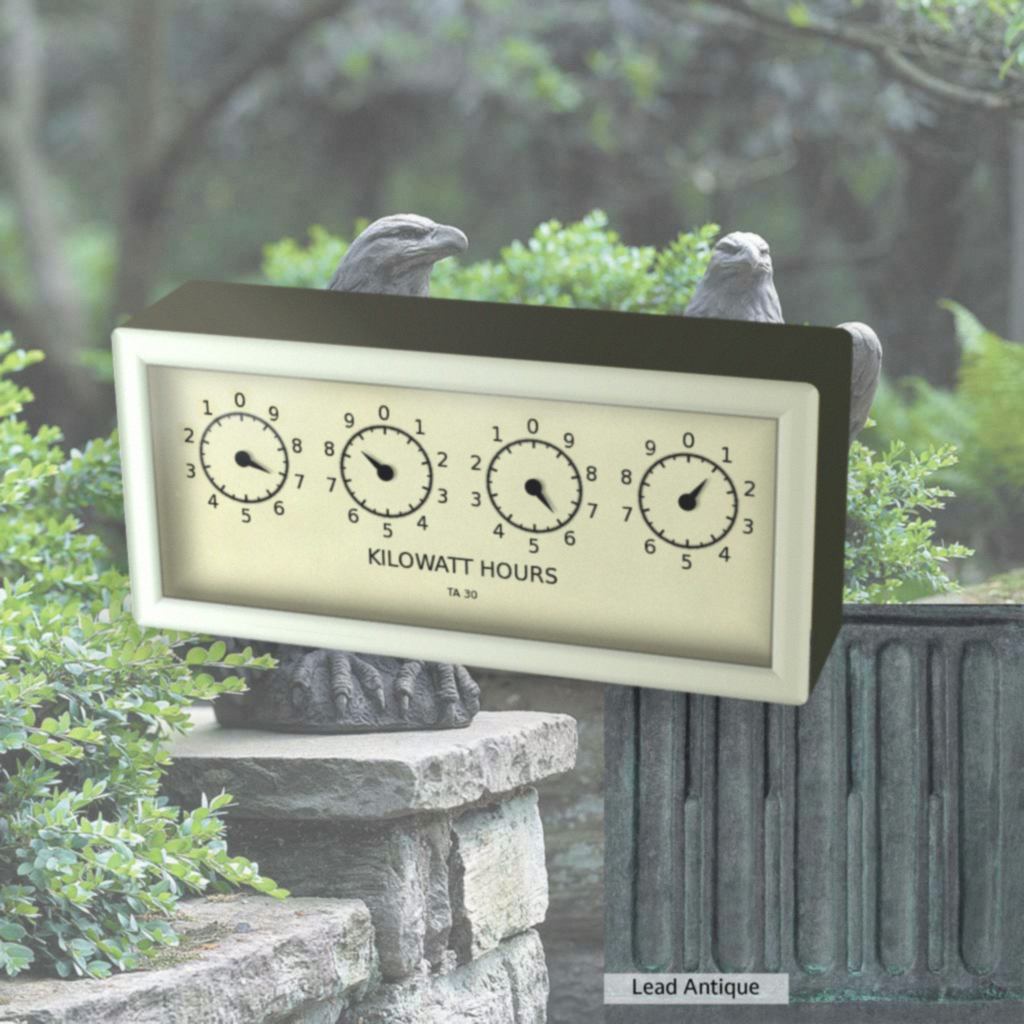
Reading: **6861** kWh
